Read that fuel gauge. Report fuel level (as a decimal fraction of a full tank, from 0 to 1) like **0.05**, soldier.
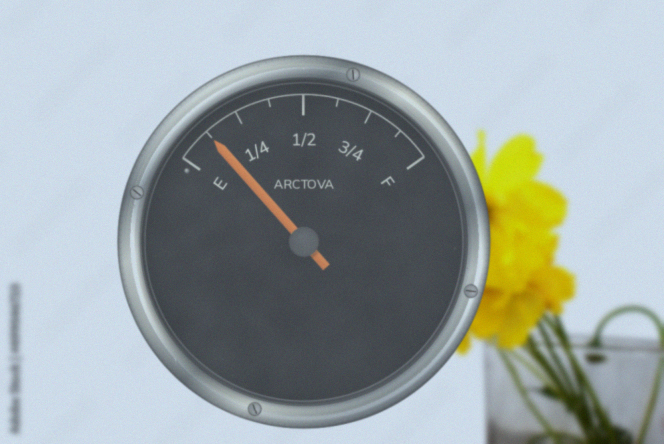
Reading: **0.125**
